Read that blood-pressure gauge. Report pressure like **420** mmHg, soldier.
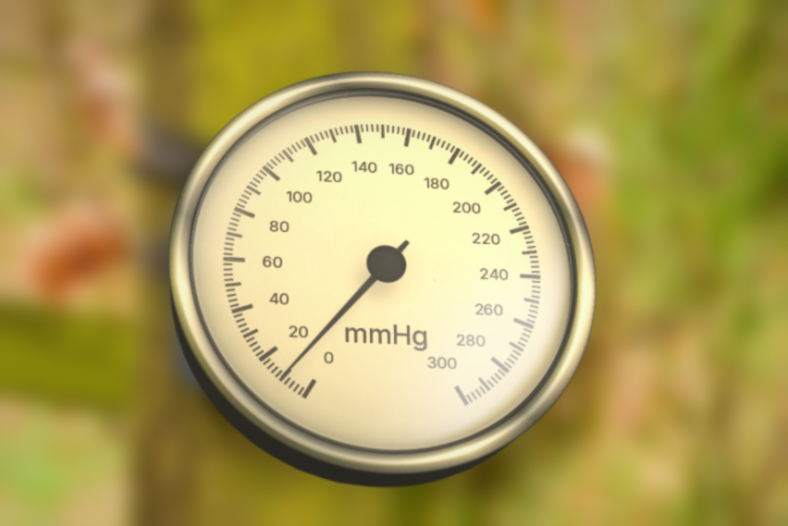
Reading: **10** mmHg
